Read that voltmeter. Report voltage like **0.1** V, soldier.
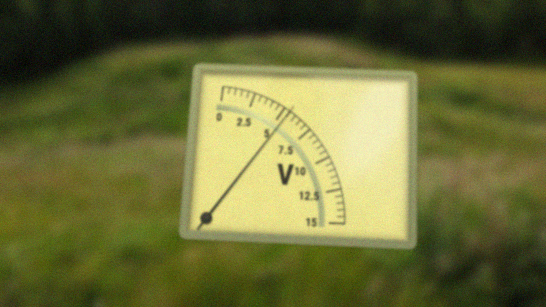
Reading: **5.5** V
